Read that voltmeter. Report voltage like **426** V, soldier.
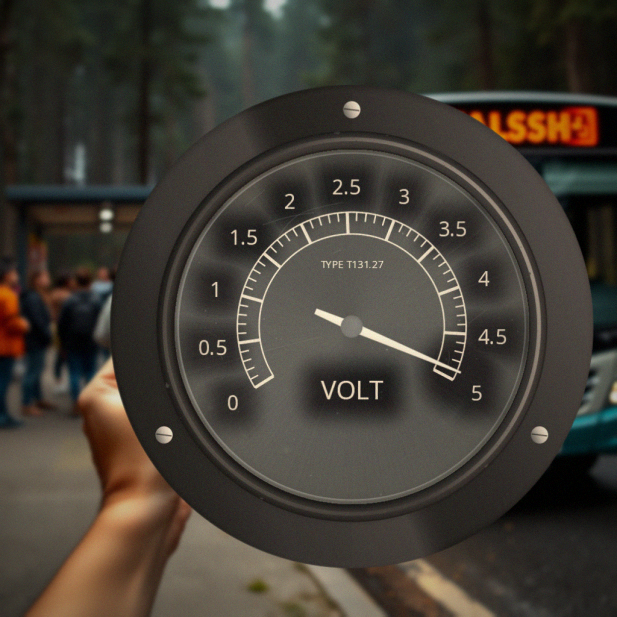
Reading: **4.9** V
